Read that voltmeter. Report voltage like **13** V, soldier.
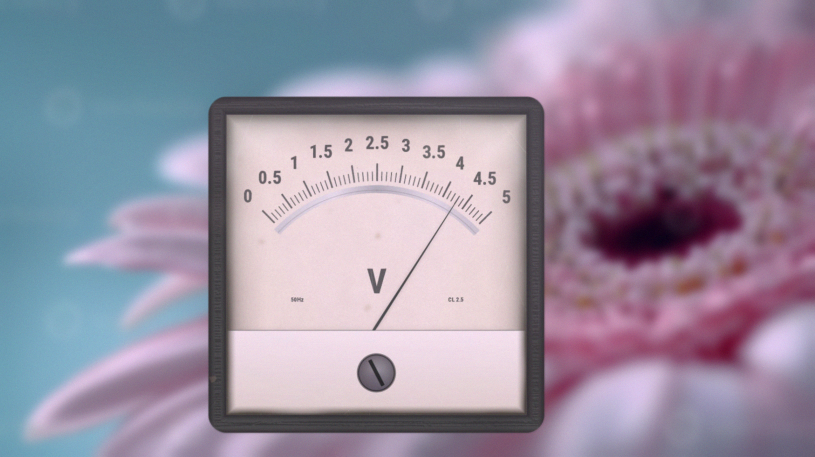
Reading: **4.3** V
